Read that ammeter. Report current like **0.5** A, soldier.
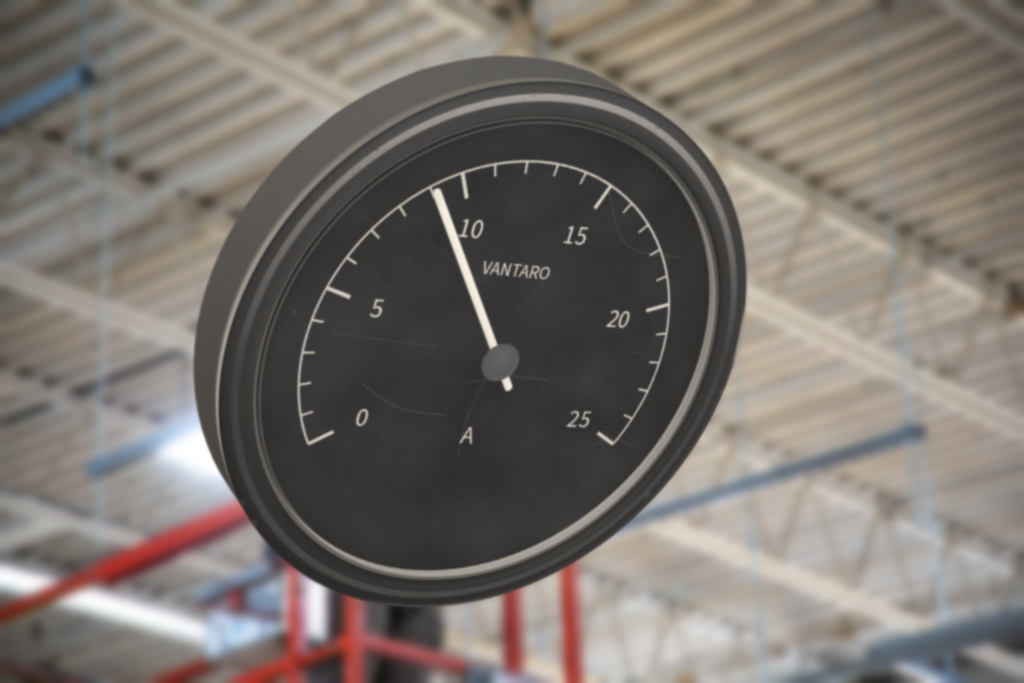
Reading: **9** A
